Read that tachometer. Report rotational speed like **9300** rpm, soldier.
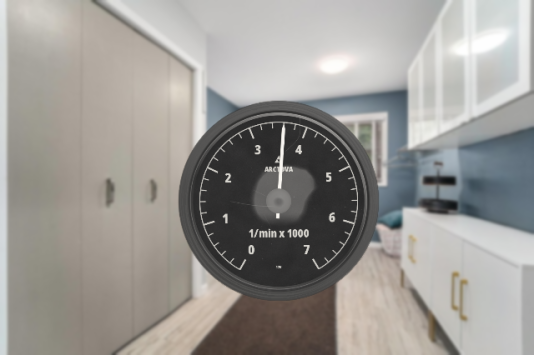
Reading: **3600** rpm
